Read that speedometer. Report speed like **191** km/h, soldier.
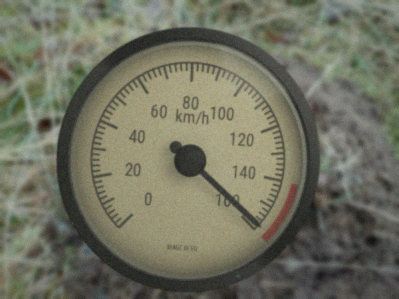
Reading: **158** km/h
